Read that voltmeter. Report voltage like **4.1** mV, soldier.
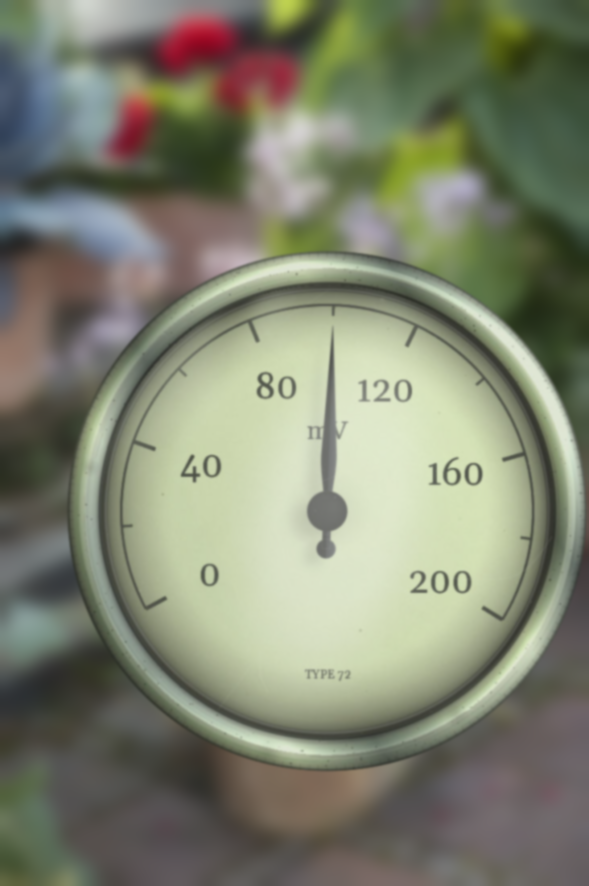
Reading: **100** mV
